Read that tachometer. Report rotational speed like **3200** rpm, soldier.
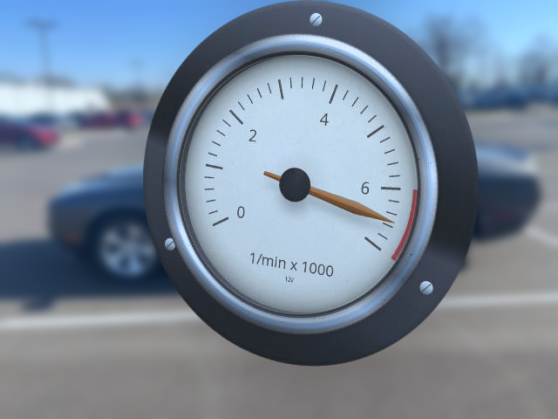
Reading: **6500** rpm
